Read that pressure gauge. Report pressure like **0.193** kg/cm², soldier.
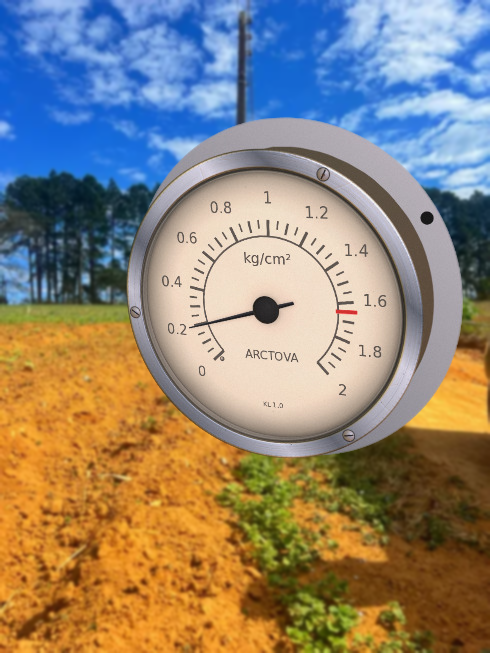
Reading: **0.2** kg/cm²
